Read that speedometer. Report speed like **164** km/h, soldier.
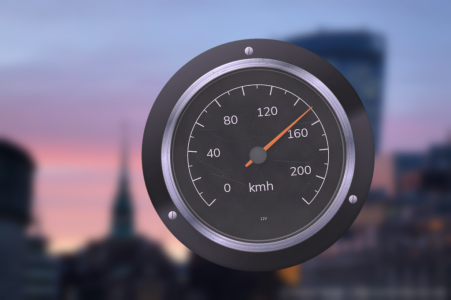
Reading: **150** km/h
